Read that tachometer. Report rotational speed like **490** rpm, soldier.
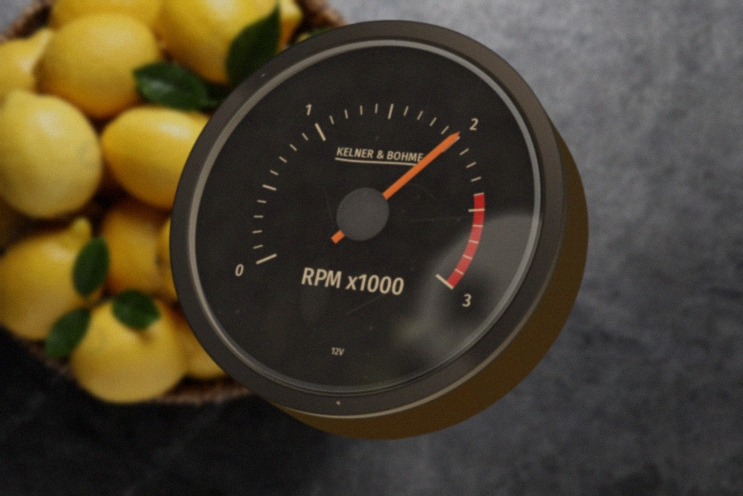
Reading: **2000** rpm
